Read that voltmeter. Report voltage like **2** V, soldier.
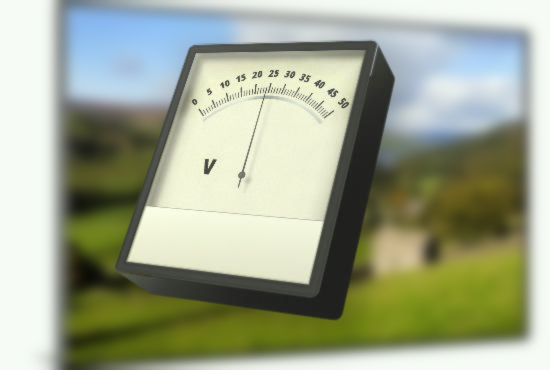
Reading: **25** V
